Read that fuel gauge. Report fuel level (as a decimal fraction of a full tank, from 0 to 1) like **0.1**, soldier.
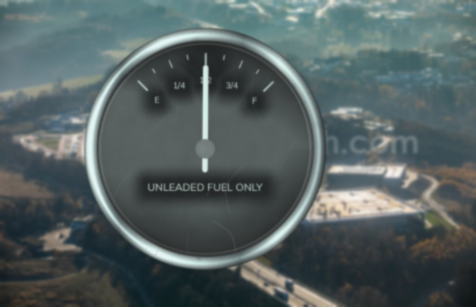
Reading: **0.5**
